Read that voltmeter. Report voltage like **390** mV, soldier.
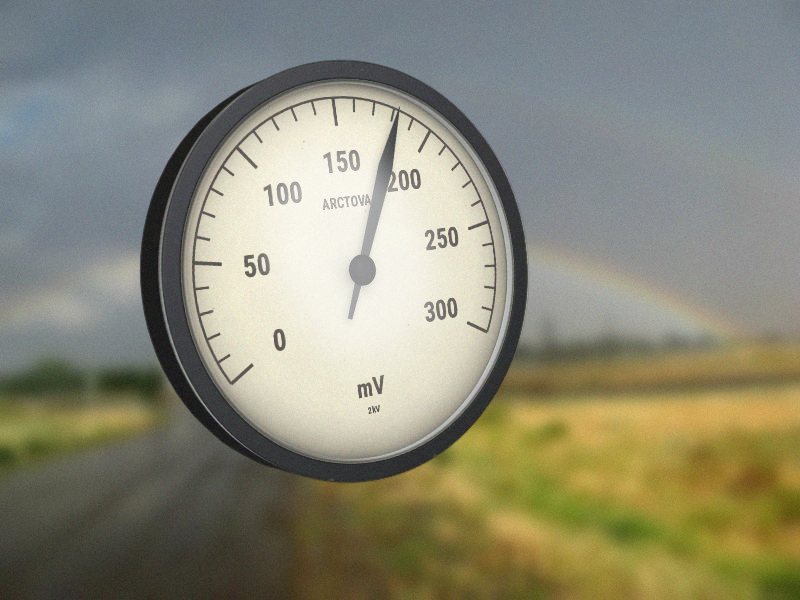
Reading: **180** mV
